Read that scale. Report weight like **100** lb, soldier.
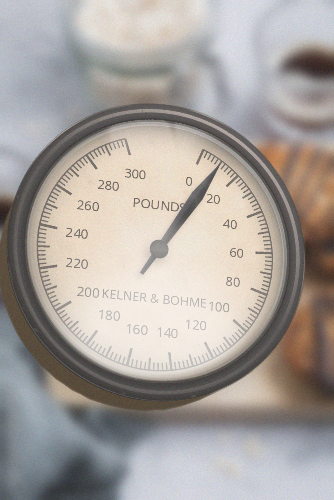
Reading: **10** lb
